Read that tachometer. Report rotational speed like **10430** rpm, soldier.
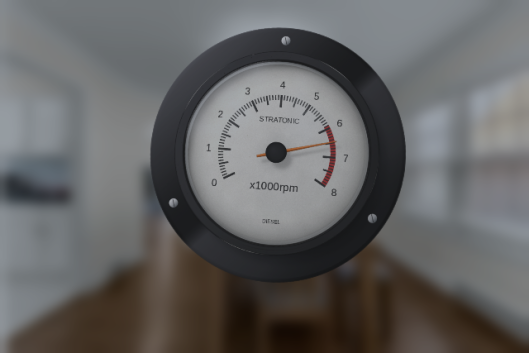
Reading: **6500** rpm
